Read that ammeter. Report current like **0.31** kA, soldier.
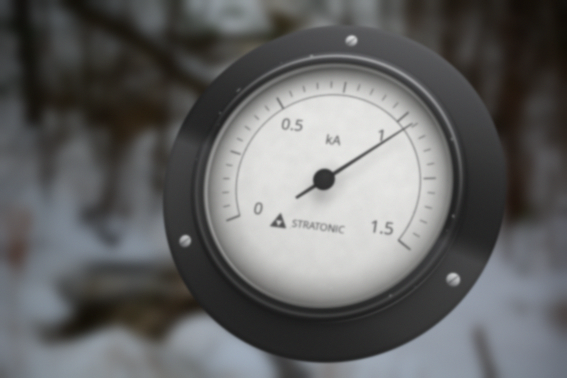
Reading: **1.05** kA
